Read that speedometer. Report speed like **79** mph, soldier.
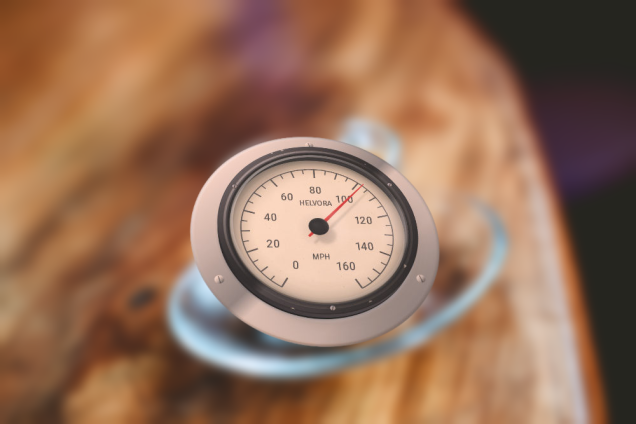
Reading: **102.5** mph
